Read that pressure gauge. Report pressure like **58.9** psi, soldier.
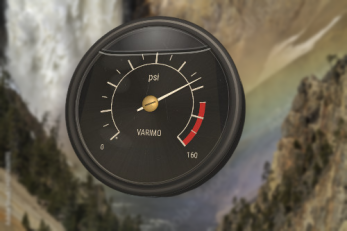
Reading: **115** psi
